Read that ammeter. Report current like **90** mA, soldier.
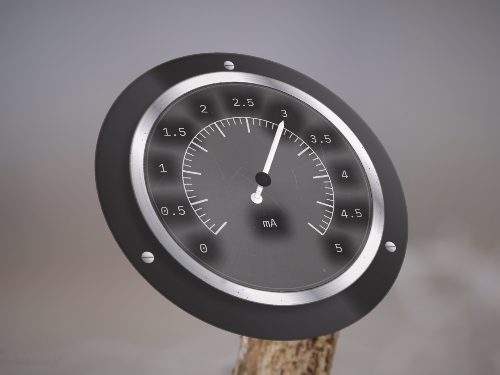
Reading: **3** mA
